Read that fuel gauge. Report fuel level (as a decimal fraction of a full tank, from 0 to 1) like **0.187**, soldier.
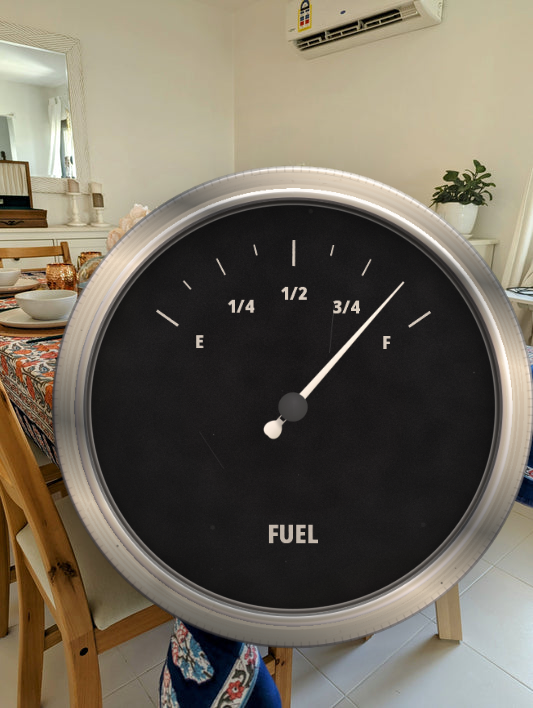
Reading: **0.875**
